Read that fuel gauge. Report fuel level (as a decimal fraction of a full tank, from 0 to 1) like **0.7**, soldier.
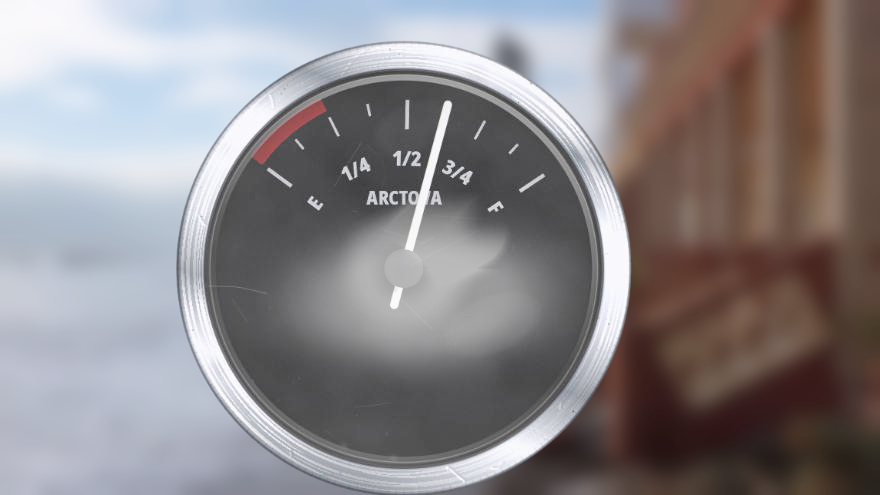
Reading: **0.625**
